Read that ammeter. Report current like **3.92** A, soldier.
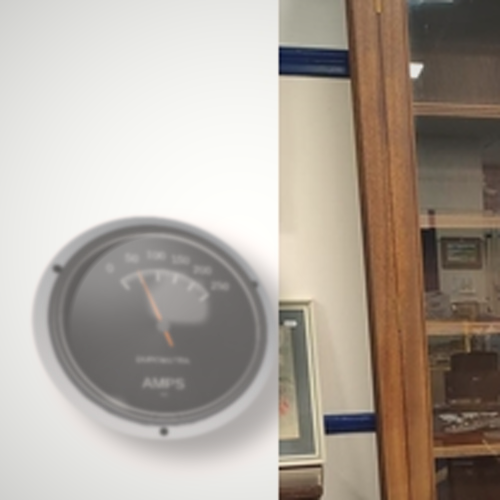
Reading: **50** A
